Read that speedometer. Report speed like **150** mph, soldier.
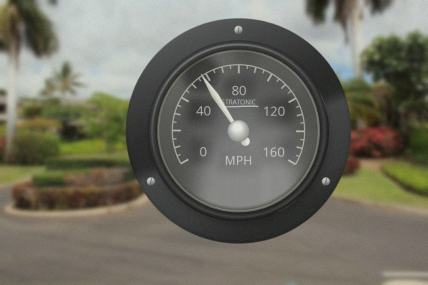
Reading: **57.5** mph
